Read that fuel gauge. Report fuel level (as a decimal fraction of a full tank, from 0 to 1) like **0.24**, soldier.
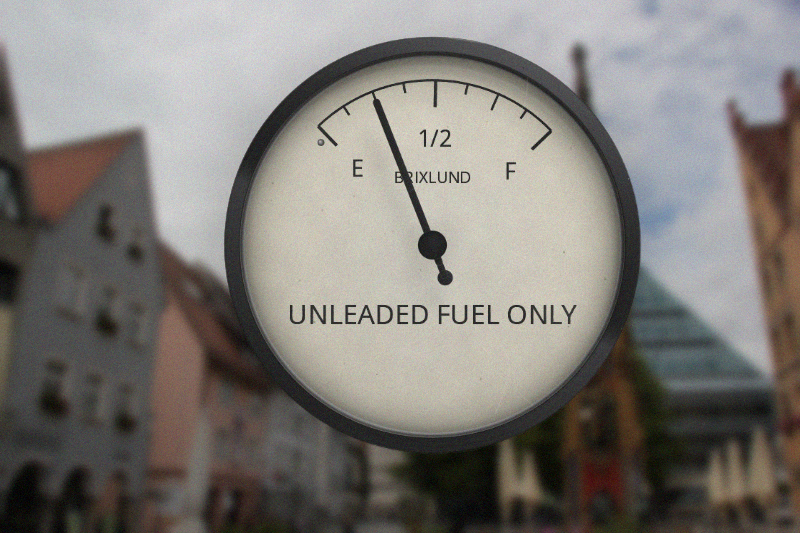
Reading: **0.25**
